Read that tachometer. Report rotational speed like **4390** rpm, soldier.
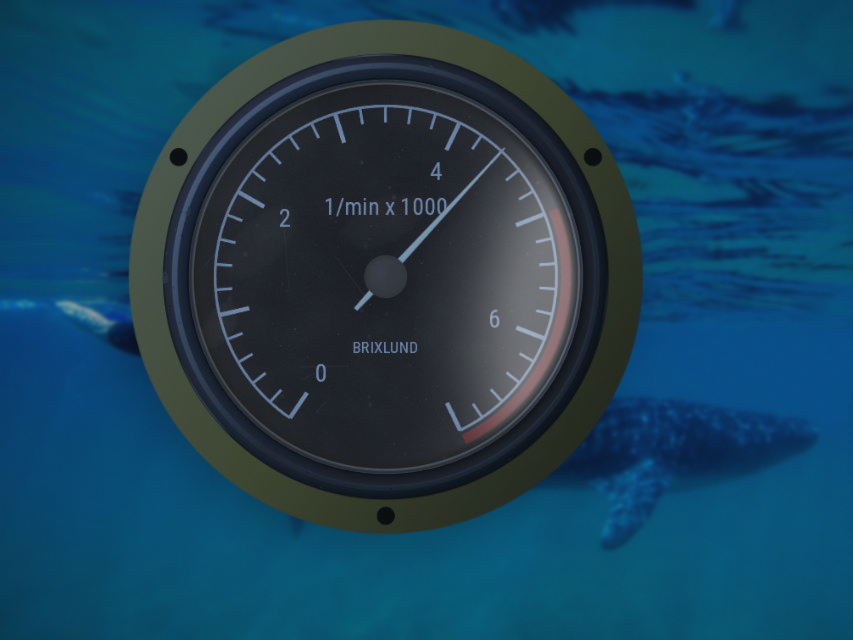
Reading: **4400** rpm
